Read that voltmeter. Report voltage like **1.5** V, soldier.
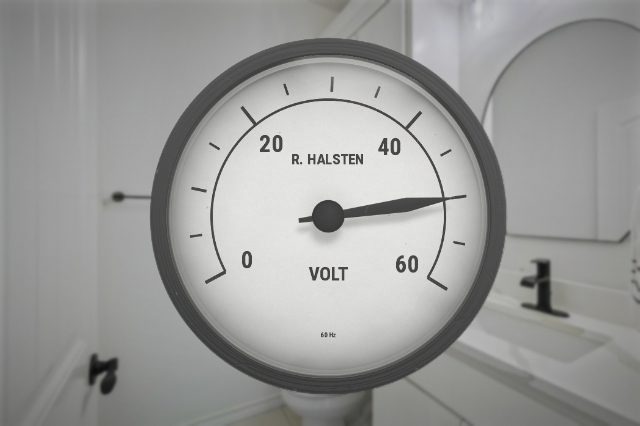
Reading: **50** V
